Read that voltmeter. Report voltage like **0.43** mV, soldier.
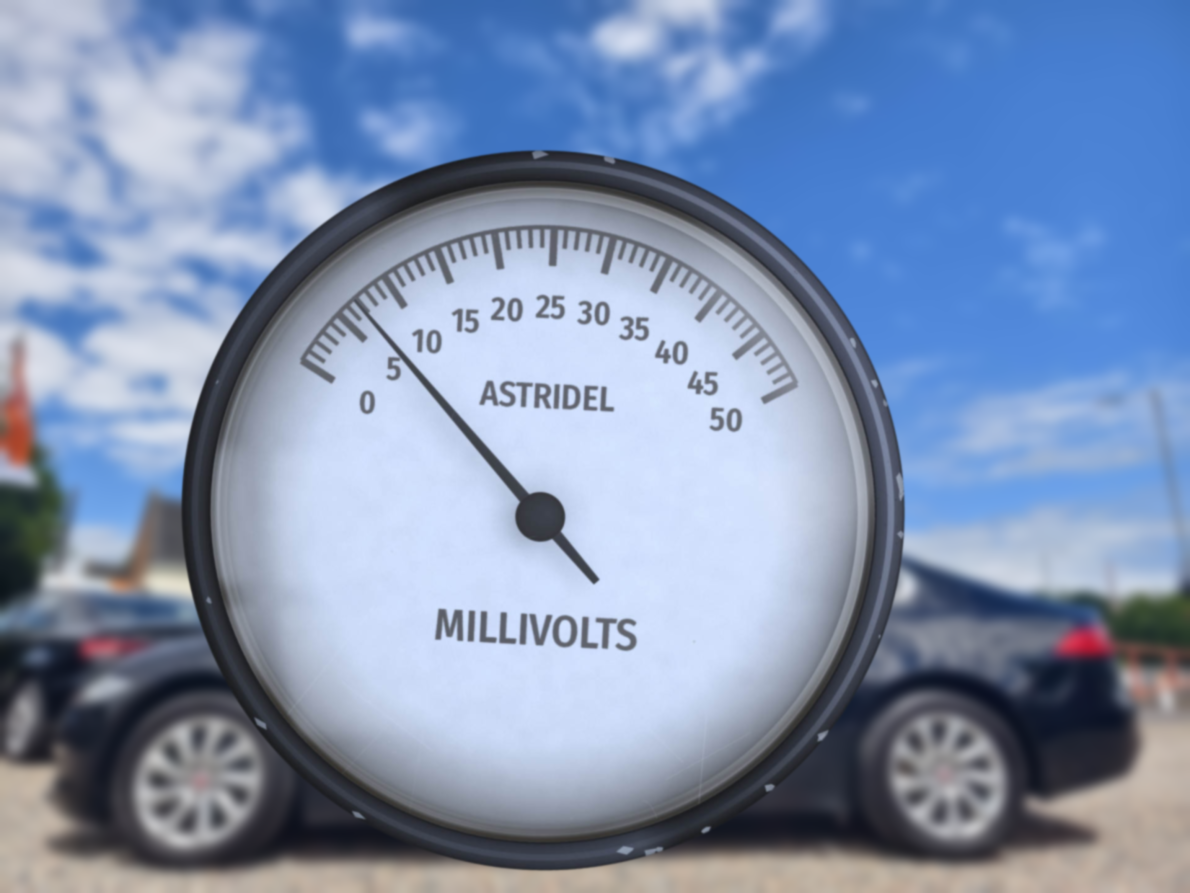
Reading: **7** mV
